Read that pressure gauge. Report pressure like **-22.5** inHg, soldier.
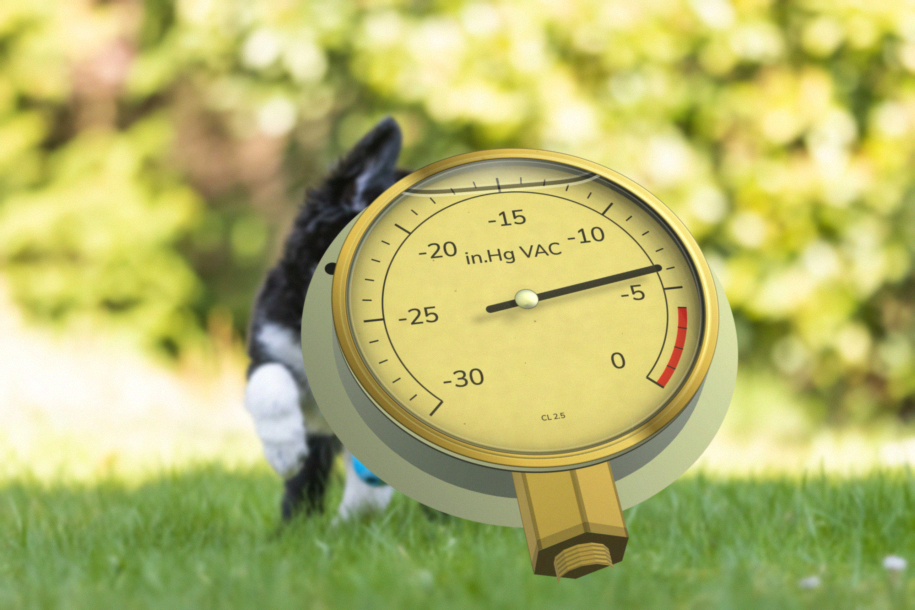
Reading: **-6** inHg
